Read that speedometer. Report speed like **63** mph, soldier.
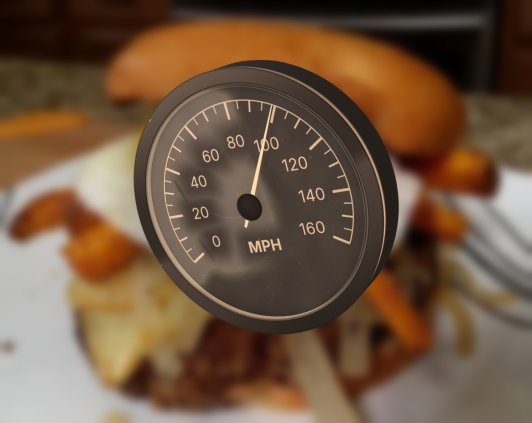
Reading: **100** mph
